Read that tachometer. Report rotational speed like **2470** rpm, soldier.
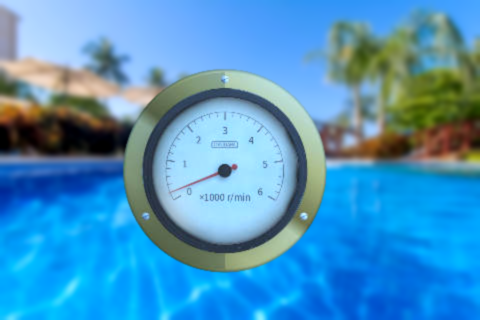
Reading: **200** rpm
